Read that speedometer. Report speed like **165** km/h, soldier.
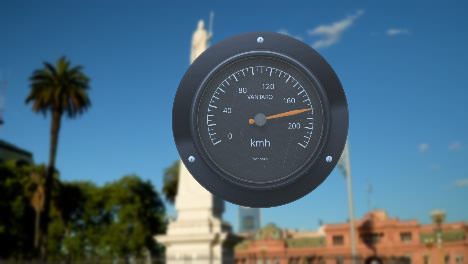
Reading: **180** km/h
